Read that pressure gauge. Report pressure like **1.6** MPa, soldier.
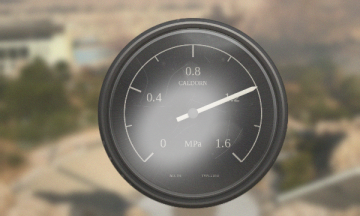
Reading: **1.2** MPa
